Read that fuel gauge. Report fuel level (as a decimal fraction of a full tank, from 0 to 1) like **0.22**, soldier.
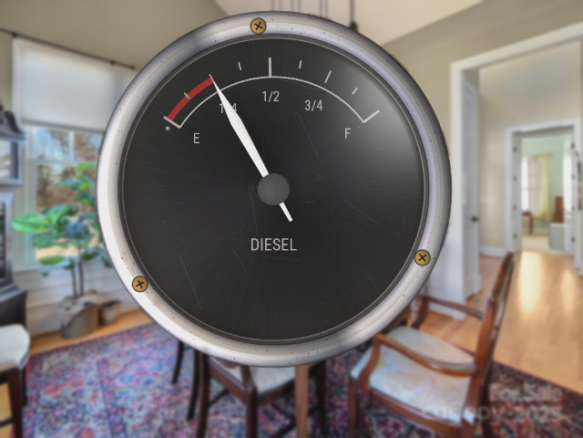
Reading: **0.25**
